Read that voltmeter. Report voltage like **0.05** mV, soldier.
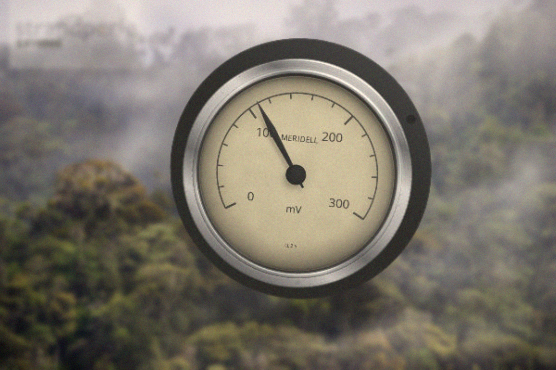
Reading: **110** mV
